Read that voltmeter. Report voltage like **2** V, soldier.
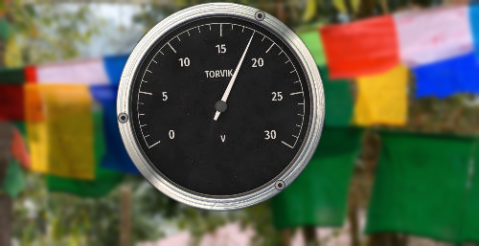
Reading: **18** V
